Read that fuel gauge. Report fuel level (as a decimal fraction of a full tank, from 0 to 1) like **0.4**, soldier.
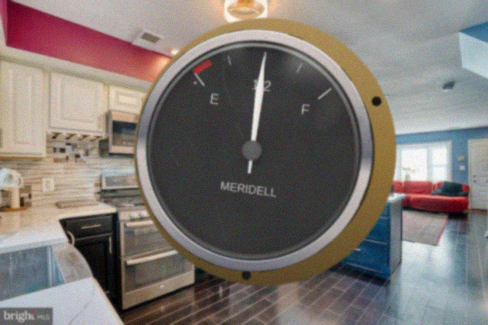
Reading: **0.5**
